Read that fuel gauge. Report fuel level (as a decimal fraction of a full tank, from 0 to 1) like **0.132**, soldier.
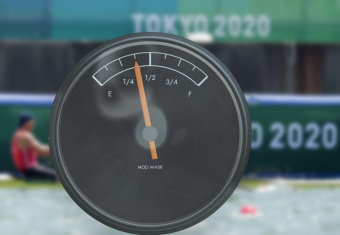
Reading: **0.375**
